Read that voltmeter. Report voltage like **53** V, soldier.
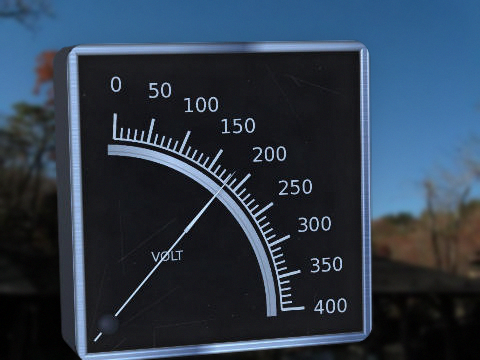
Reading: **180** V
